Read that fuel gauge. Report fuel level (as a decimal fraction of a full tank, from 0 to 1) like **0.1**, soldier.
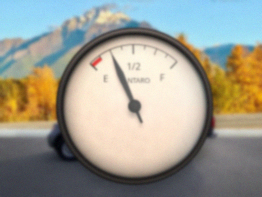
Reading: **0.25**
